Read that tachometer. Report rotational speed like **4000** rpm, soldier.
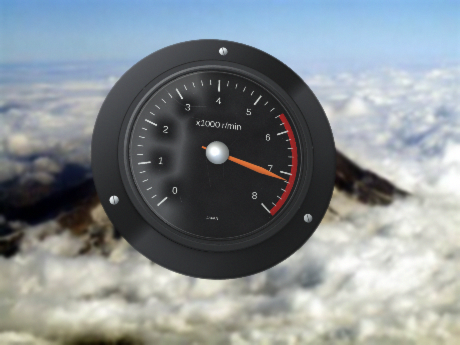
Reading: **7200** rpm
